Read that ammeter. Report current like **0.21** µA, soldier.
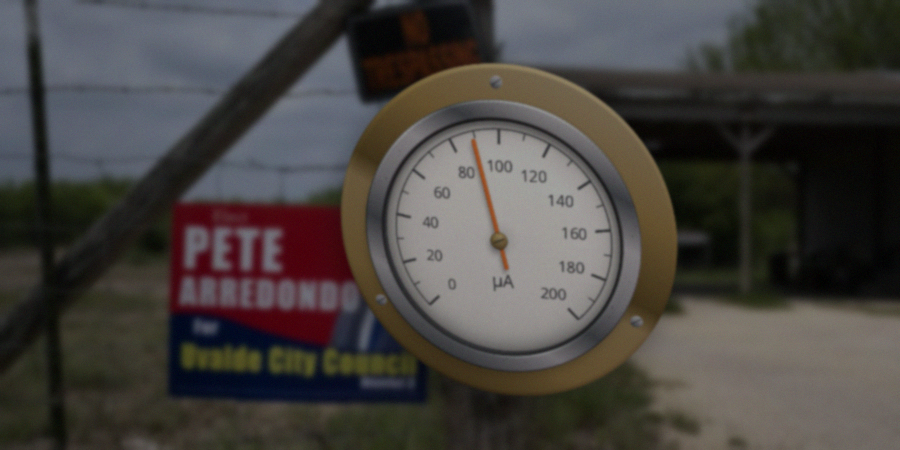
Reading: **90** µA
